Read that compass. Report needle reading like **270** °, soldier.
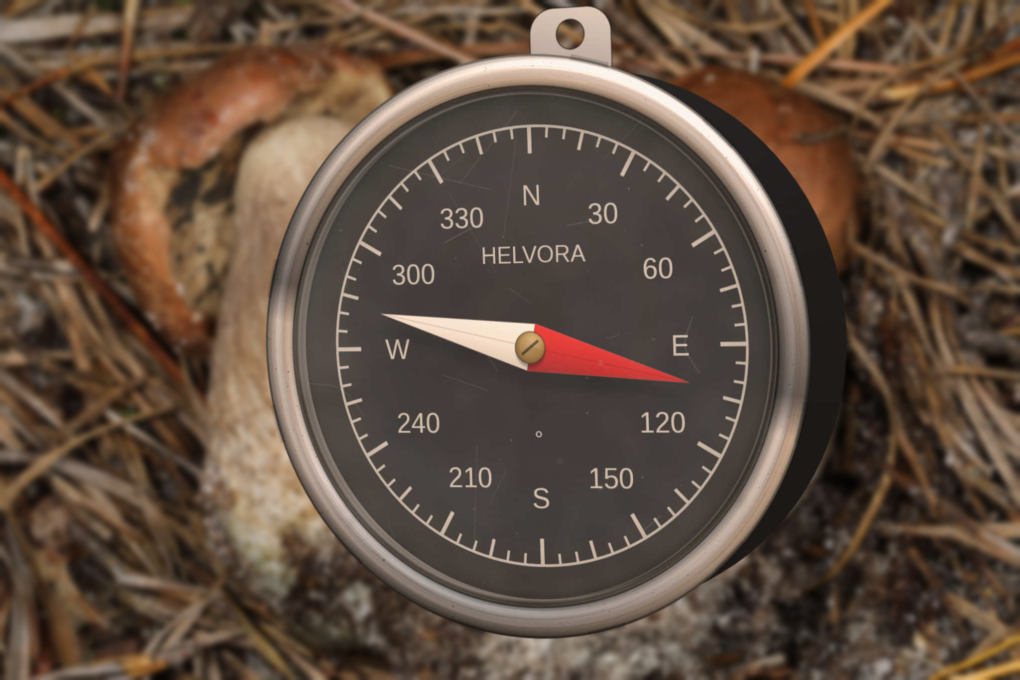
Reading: **102.5** °
